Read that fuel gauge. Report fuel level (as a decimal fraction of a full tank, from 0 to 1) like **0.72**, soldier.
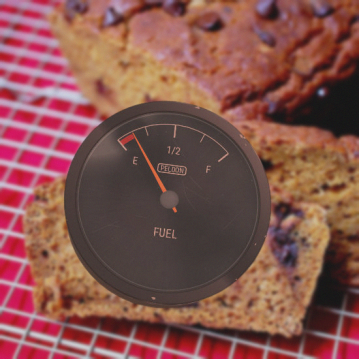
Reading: **0.125**
